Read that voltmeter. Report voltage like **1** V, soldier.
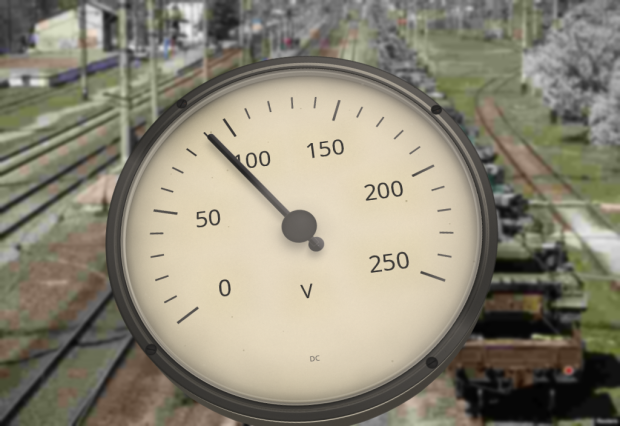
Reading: **90** V
